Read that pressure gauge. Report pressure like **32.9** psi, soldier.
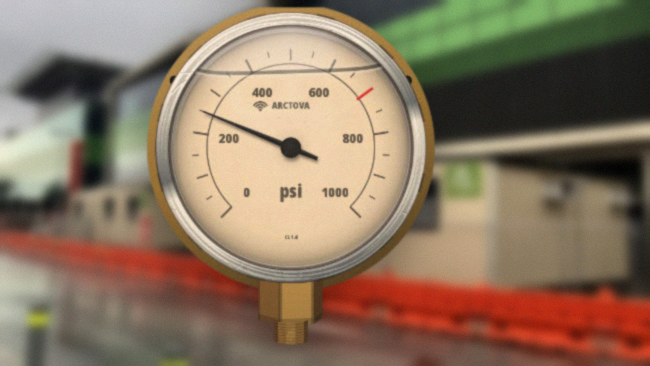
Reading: **250** psi
